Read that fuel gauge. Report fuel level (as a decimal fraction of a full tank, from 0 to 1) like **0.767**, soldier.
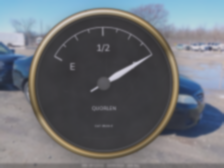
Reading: **1**
